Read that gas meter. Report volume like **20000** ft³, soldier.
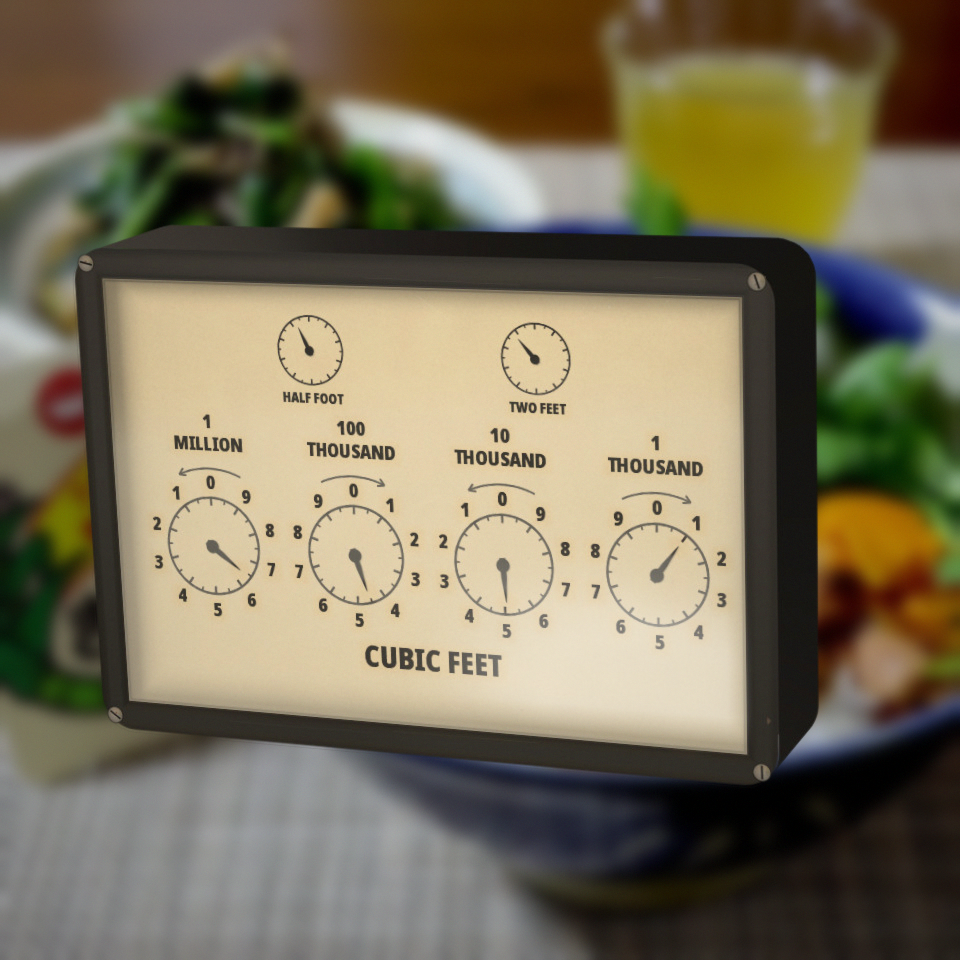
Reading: **645100** ft³
